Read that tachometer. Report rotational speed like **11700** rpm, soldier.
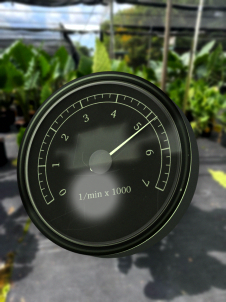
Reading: **5200** rpm
